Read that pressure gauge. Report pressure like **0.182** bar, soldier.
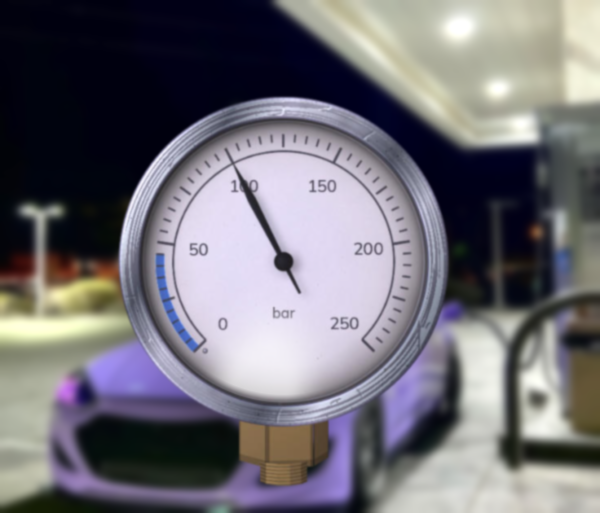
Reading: **100** bar
